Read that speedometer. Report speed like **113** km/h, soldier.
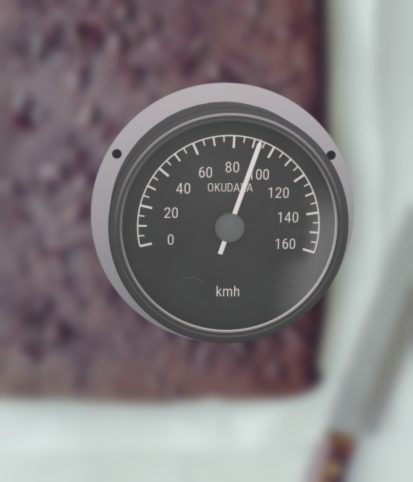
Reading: **92.5** km/h
